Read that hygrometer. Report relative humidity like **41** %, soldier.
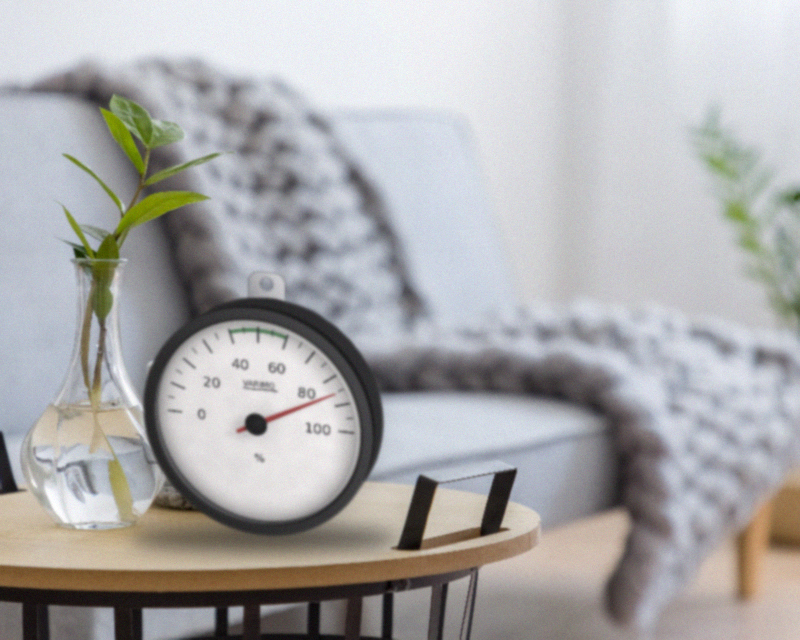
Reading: **85** %
